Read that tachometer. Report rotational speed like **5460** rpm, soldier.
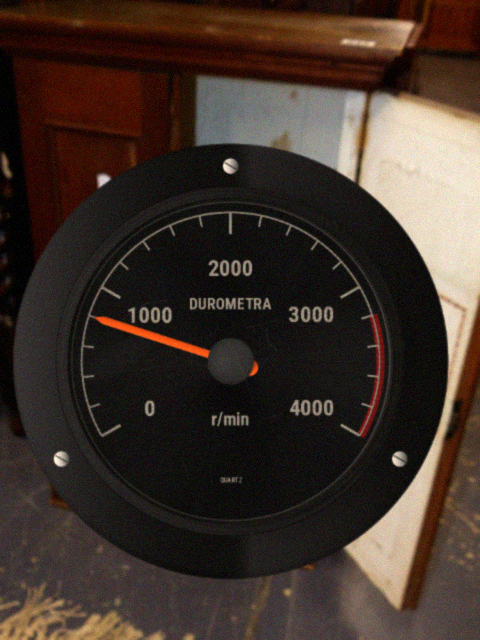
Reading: **800** rpm
